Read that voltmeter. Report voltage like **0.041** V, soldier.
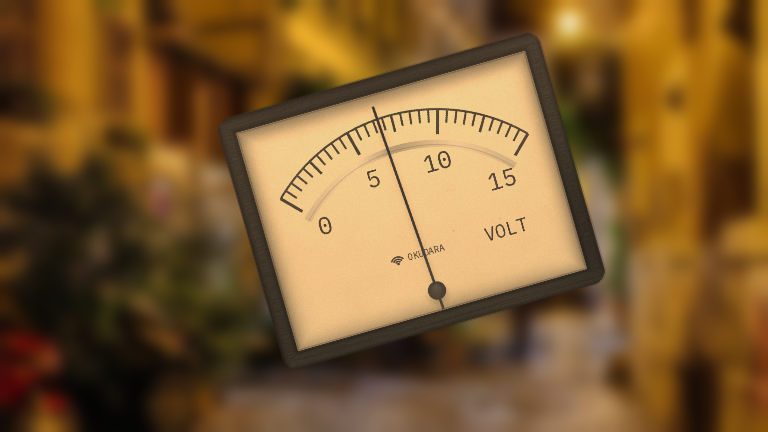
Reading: **6.75** V
